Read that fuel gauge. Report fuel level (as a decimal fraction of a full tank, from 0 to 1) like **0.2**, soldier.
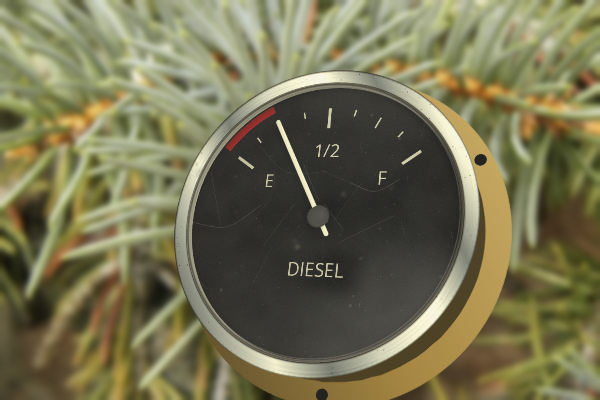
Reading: **0.25**
